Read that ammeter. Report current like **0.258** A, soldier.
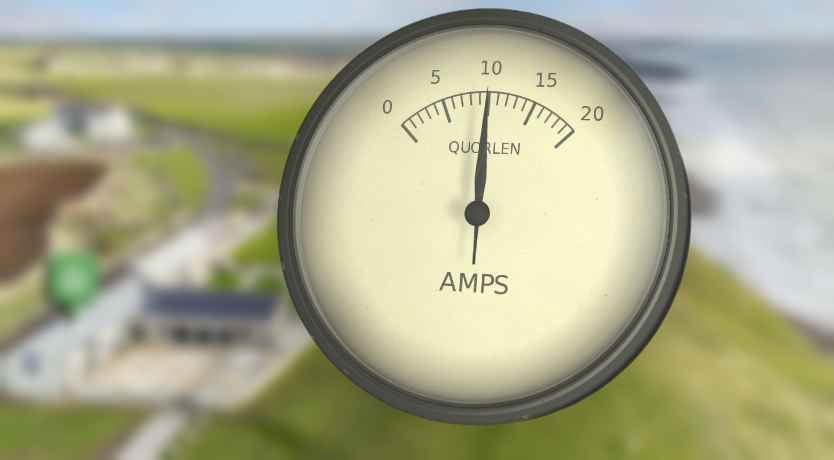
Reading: **10** A
